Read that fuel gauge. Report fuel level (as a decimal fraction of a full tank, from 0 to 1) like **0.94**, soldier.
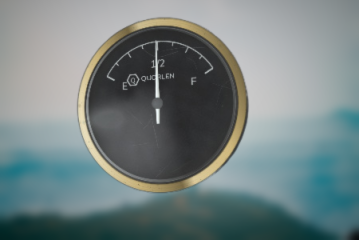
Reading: **0.5**
